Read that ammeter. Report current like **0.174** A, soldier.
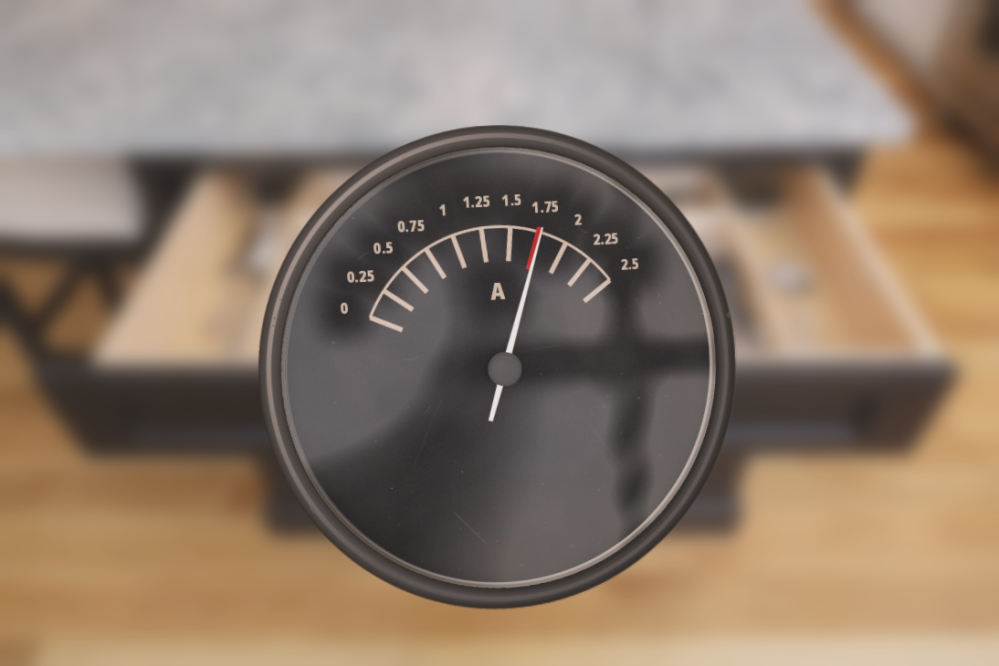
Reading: **1.75** A
